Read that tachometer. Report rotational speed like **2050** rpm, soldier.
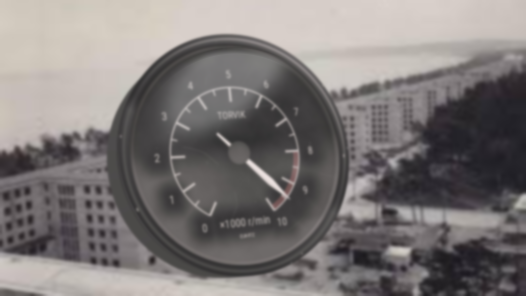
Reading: **9500** rpm
